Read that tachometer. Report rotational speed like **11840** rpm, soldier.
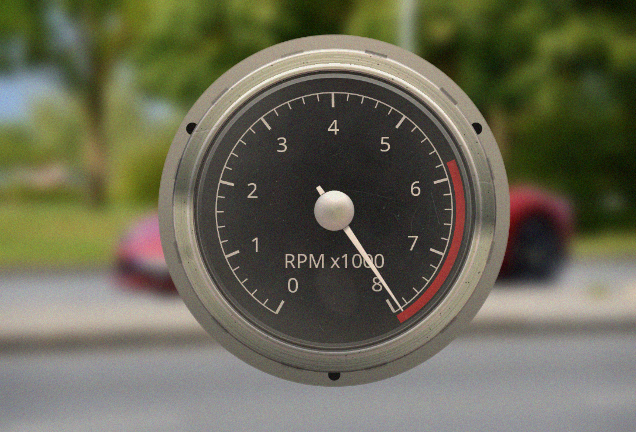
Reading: **7900** rpm
